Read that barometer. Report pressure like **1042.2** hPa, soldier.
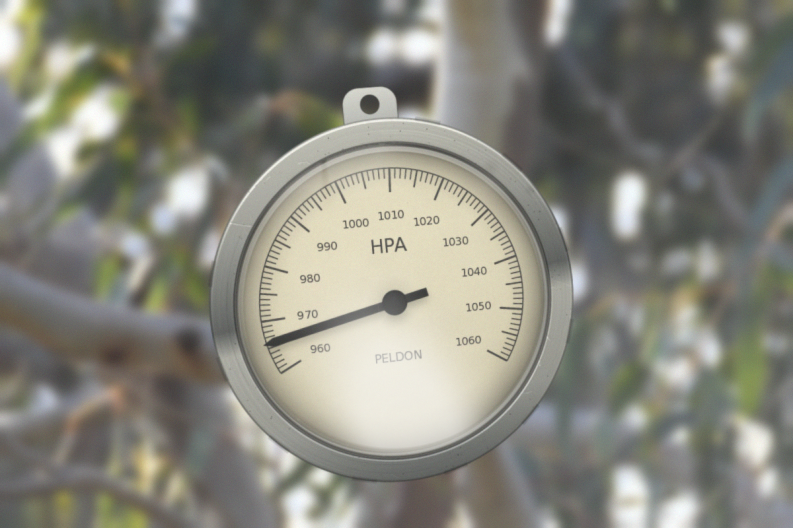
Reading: **966** hPa
